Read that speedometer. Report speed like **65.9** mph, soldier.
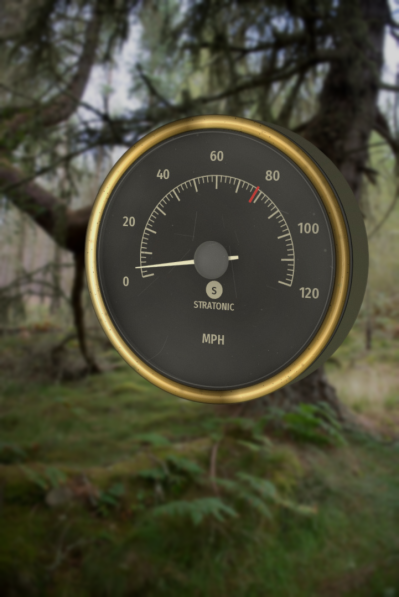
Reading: **4** mph
